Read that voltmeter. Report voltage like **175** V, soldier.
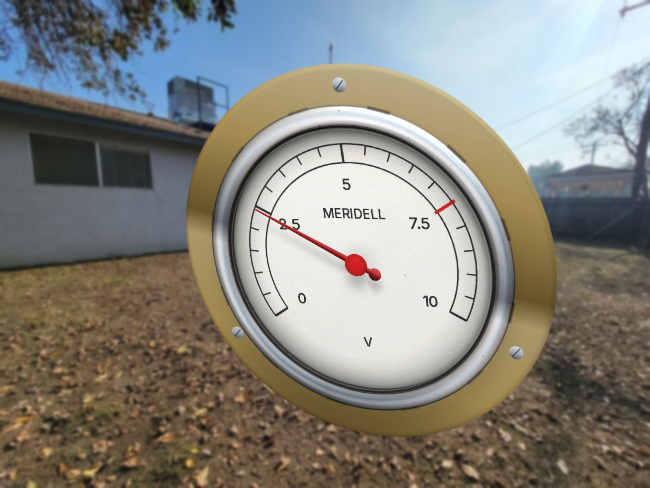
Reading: **2.5** V
